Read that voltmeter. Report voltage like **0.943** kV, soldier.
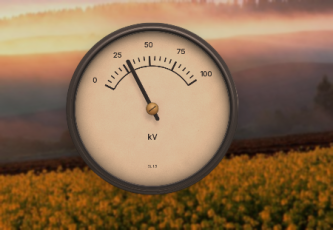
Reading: **30** kV
